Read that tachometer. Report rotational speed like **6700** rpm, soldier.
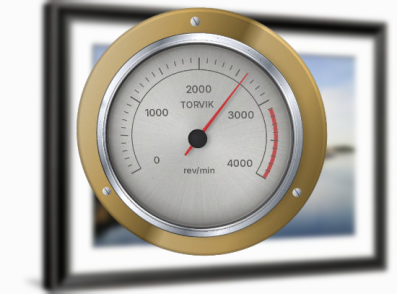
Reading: **2600** rpm
